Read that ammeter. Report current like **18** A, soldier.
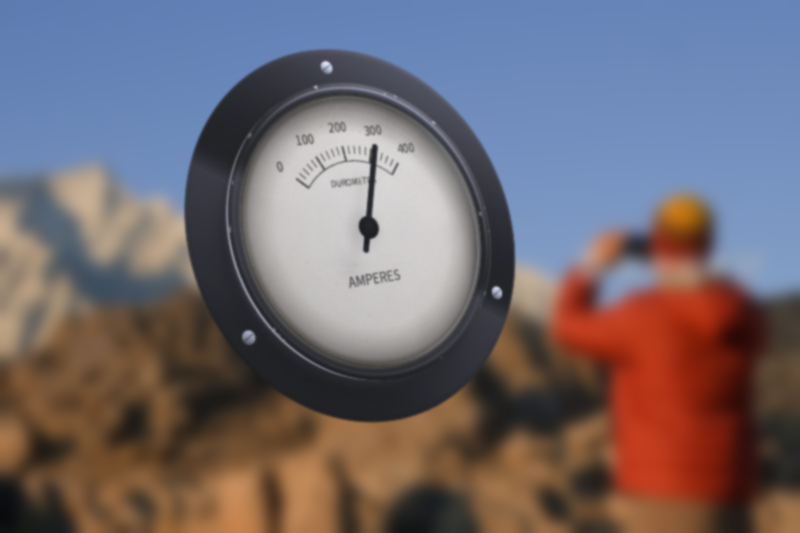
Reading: **300** A
